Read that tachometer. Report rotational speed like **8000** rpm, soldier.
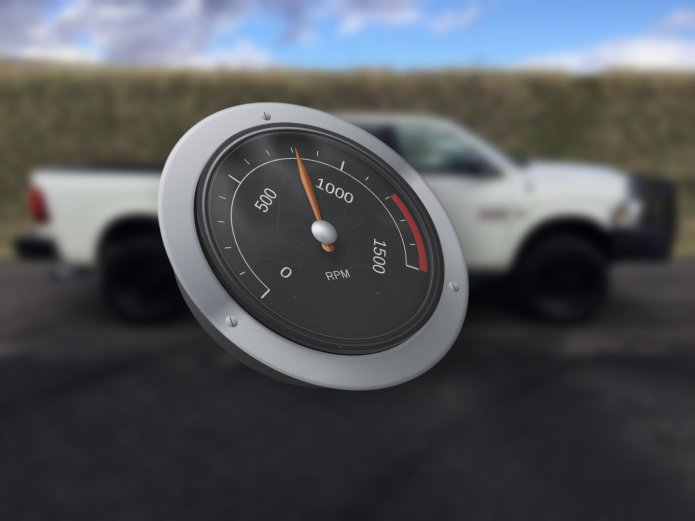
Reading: **800** rpm
